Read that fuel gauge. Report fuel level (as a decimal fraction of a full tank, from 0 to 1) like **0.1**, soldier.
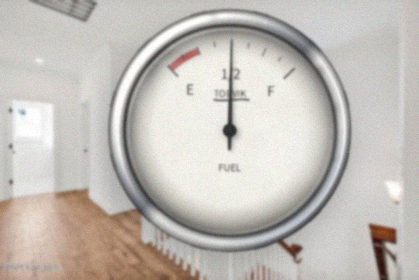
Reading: **0.5**
